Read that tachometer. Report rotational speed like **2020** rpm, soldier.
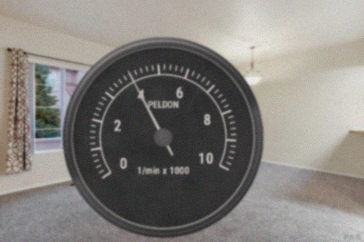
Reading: **4000** rpm
